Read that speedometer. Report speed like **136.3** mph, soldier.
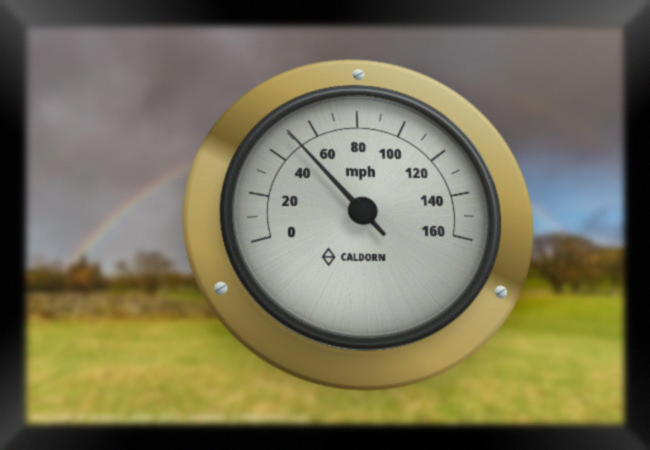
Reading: **50** mph
